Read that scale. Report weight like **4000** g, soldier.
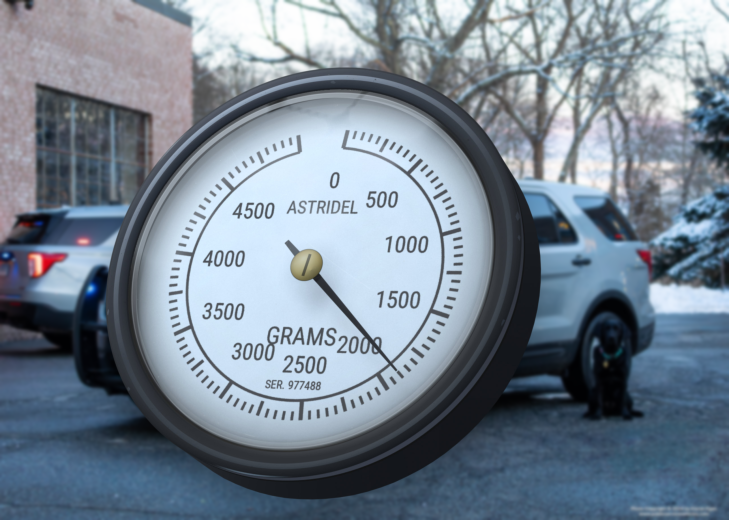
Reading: **1900** g
